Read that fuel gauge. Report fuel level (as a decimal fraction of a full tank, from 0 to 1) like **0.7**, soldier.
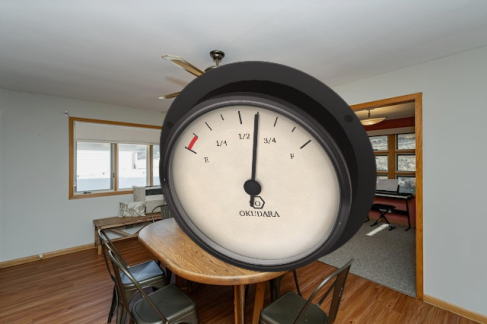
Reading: **0.625**
